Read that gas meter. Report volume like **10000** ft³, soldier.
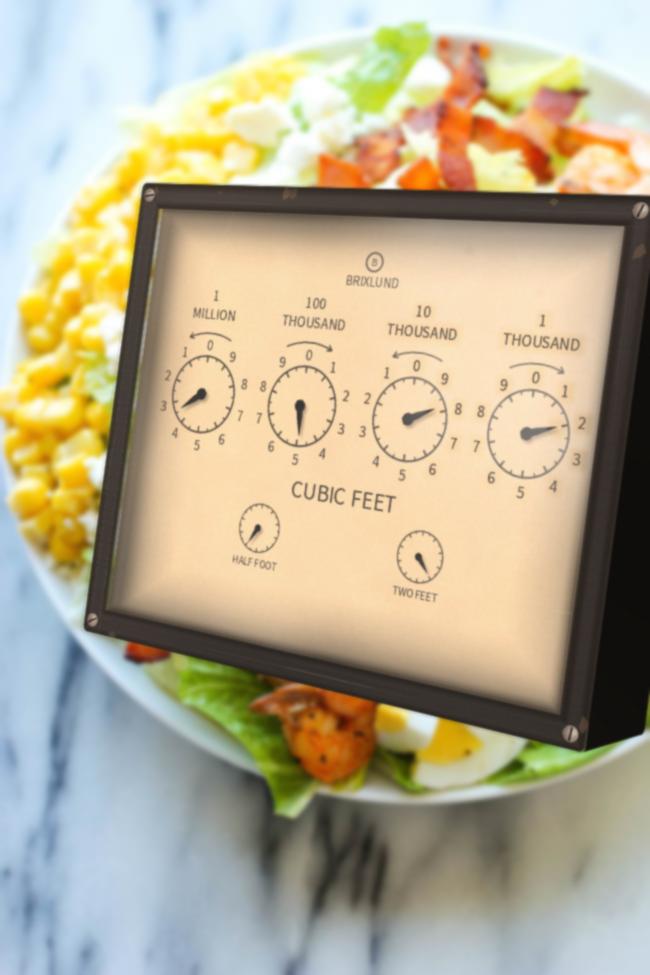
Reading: **348200** ft³
